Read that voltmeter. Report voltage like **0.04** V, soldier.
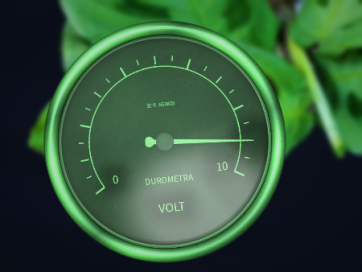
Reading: **9** V
